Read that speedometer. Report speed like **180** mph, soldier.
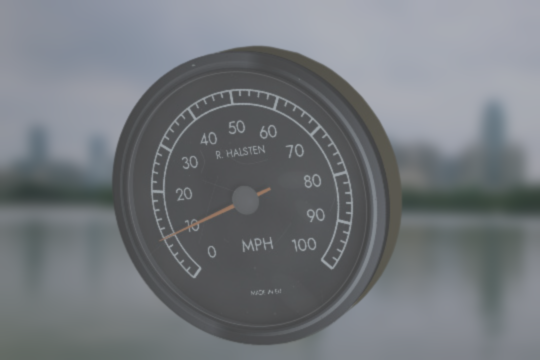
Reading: **10** mph
